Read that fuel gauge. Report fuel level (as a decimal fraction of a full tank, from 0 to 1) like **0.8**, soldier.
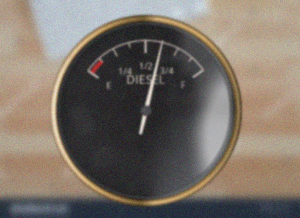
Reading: **0.625**
